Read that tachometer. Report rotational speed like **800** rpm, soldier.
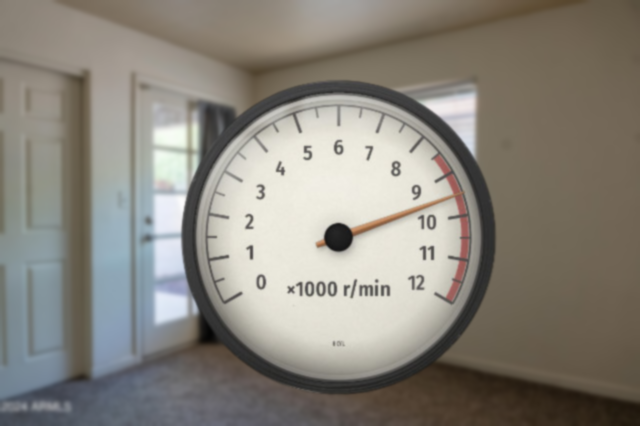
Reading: **9500** rpm
